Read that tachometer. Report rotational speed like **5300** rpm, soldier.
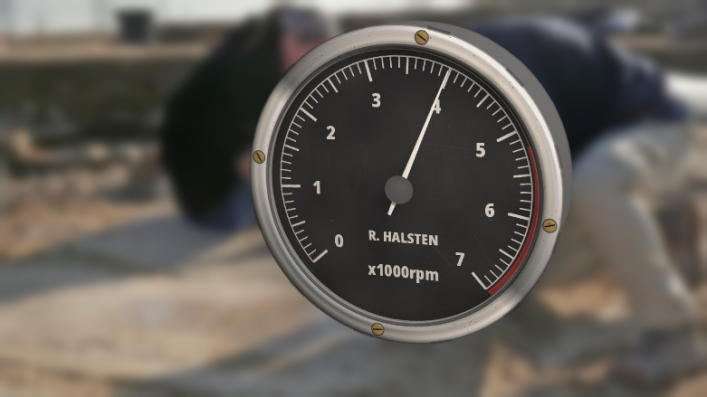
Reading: **4000** rpm
